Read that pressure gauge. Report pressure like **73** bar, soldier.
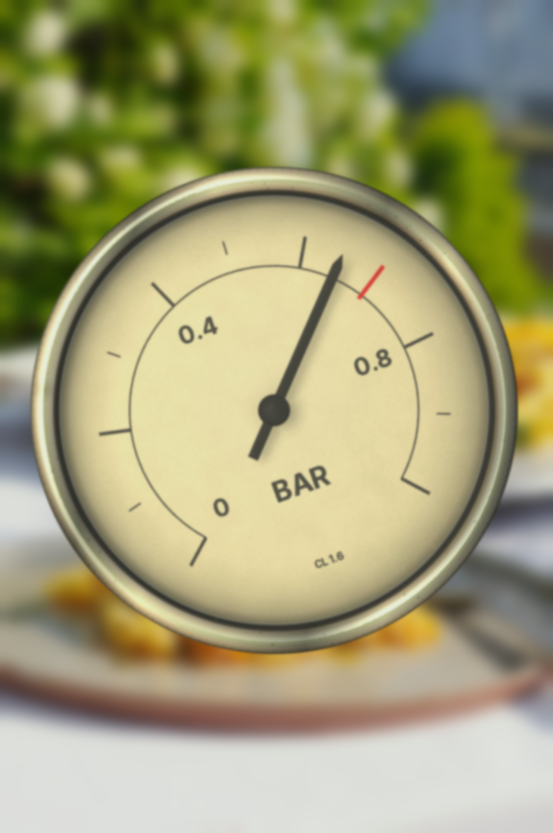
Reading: **0.65** bar
